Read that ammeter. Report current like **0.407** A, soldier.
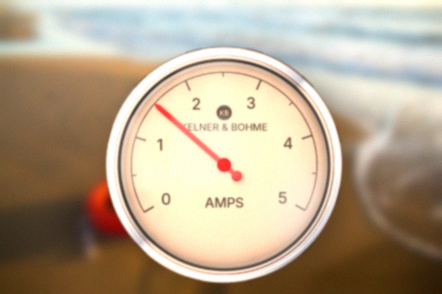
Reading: **1.5** A
